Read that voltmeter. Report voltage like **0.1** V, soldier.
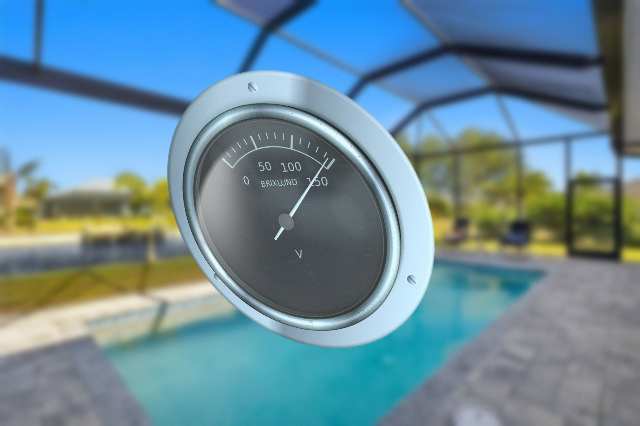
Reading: **145** V
